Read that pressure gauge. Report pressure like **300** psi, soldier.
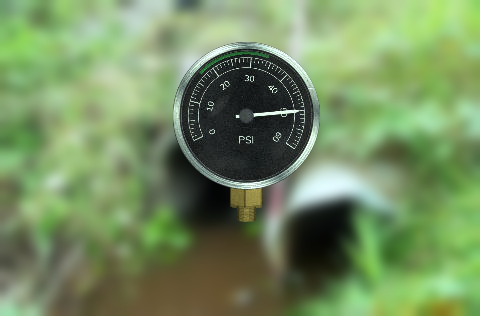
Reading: **50** psi
